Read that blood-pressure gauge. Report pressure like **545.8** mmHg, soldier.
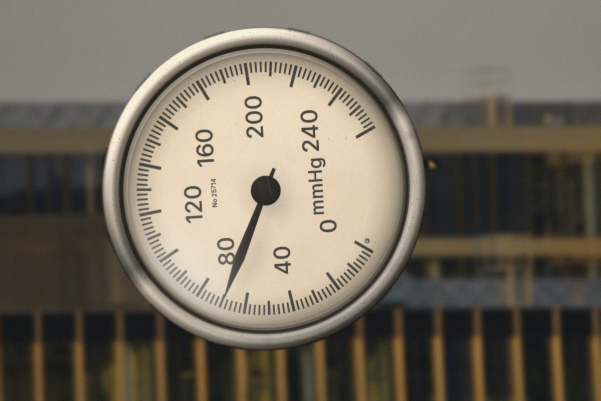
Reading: **70** mmHg
